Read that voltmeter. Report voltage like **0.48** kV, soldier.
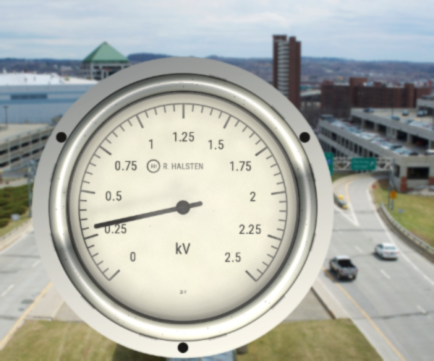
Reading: **0.3** kV
